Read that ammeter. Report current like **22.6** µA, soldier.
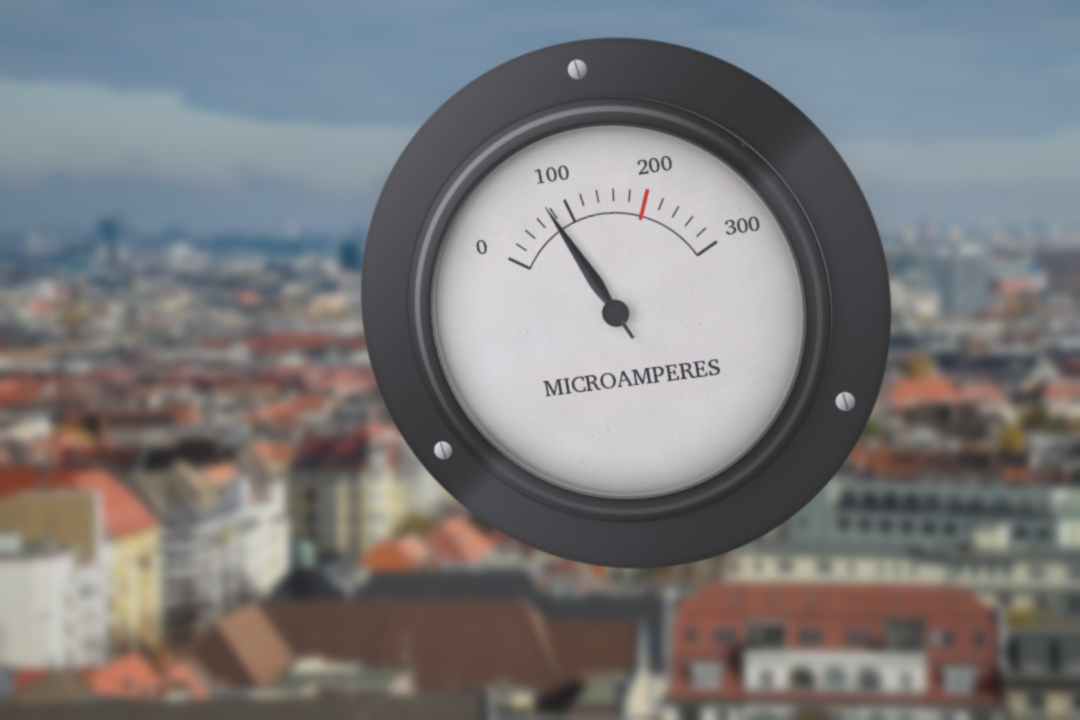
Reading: **80** µA
